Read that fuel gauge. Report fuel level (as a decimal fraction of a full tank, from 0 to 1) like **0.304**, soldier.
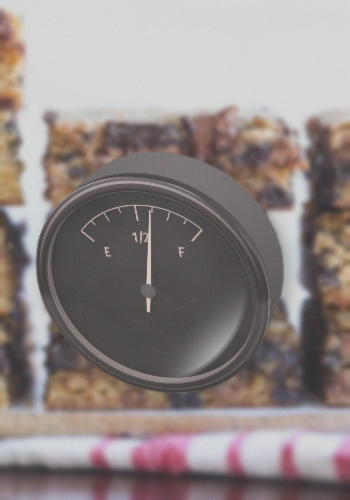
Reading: **0.625**
